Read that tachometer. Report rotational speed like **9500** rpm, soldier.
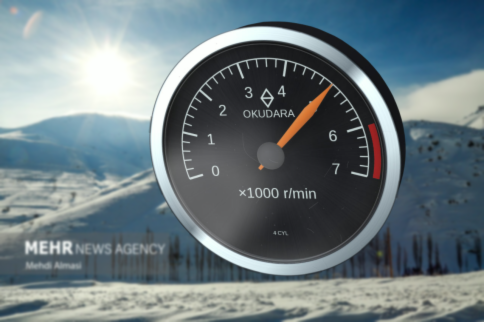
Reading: **5000** rpm
